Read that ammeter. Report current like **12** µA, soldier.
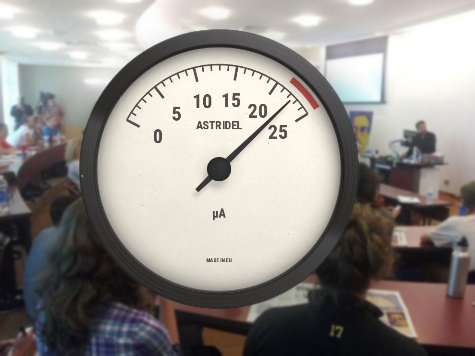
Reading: **22.5** µA
